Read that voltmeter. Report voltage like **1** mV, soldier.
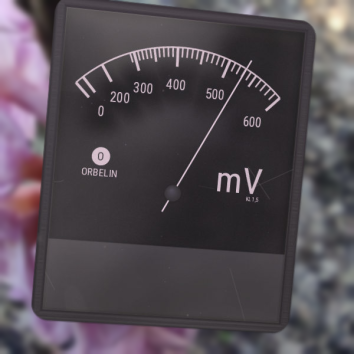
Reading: **530** mV
